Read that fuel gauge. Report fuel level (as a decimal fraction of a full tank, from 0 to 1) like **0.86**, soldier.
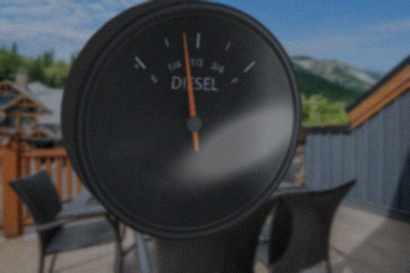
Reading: **0.375**
